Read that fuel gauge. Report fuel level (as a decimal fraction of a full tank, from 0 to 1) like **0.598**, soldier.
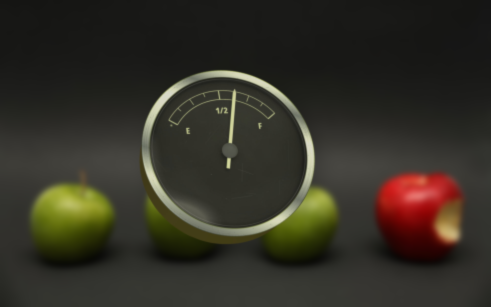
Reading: **0.625**
